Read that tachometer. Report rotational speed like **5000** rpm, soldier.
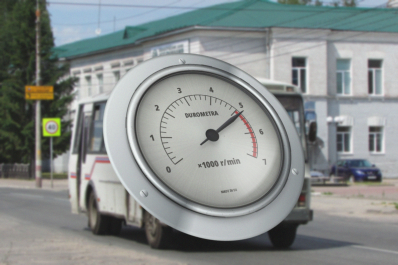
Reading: **5200** rpm
